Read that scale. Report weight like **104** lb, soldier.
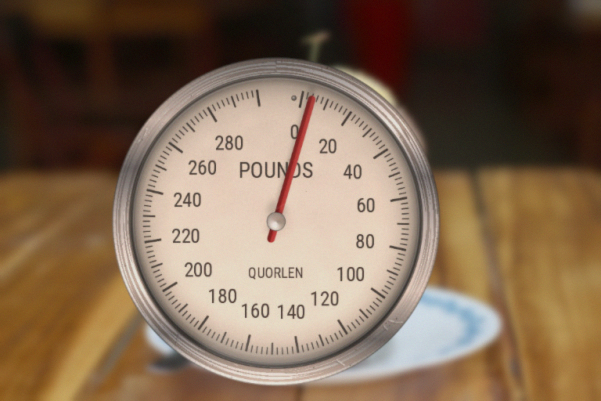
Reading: **4** lb
